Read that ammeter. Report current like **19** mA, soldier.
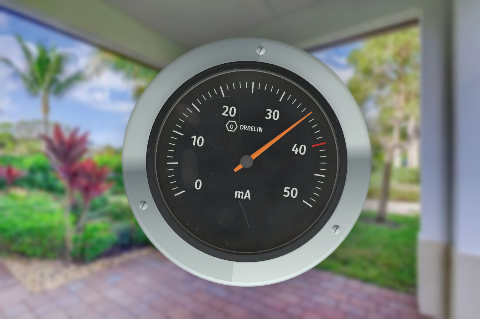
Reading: **35** mA
